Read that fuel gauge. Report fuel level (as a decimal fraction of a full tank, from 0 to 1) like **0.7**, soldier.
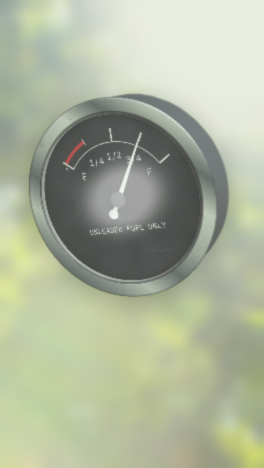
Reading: **0.75**
